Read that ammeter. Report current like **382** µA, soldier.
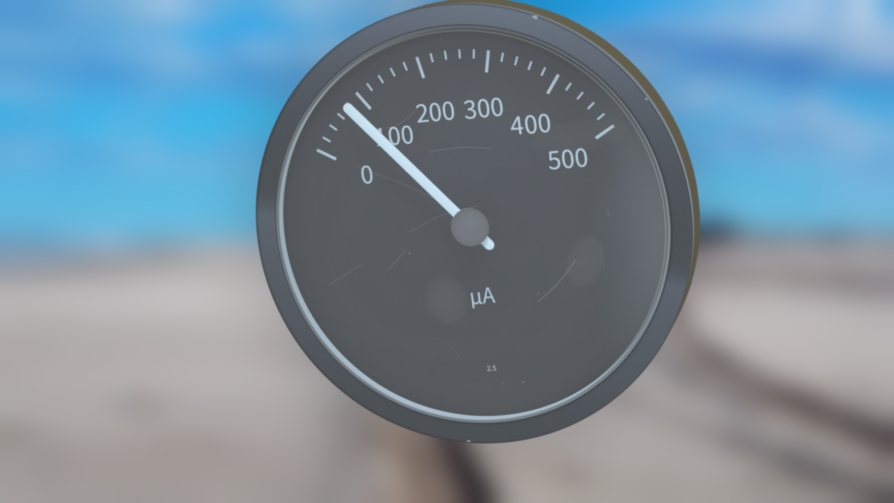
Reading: **80** µA
